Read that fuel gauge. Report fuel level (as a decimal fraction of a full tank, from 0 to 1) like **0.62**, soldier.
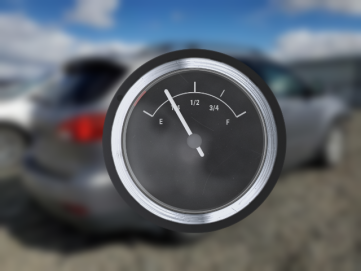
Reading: **0.25**
